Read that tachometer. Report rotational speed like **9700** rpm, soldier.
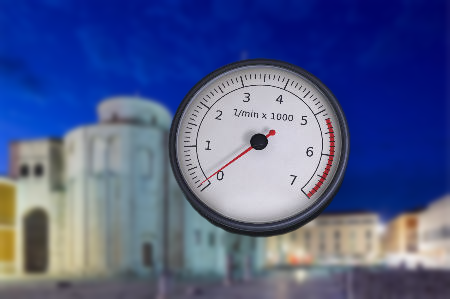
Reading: **100** rpm
